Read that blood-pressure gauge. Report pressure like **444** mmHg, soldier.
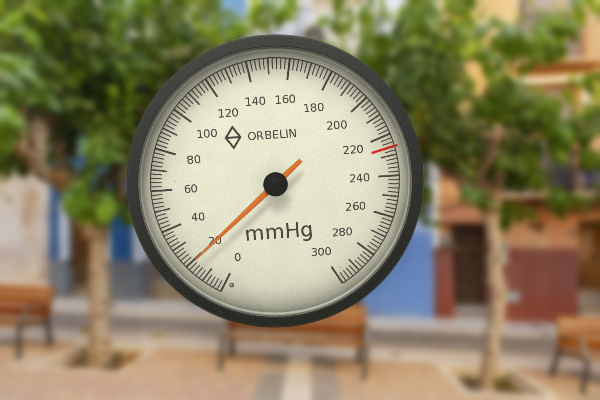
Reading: **20** mmHg
